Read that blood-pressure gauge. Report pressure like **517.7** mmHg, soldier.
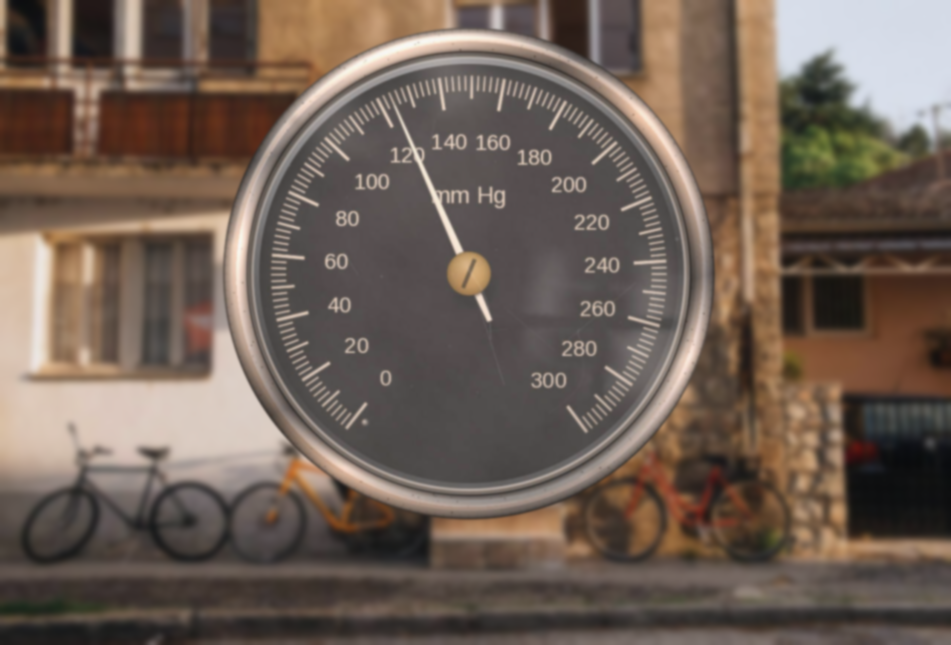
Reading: **124** mmHg
